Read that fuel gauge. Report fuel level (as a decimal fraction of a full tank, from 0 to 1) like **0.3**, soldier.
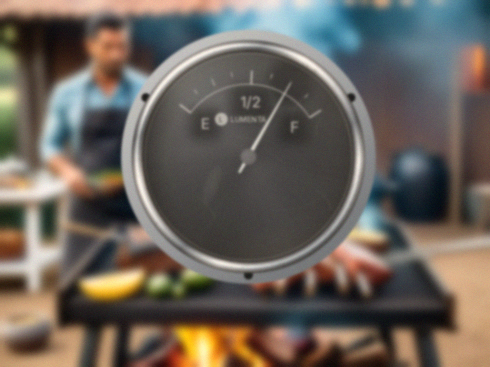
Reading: **0.75**
